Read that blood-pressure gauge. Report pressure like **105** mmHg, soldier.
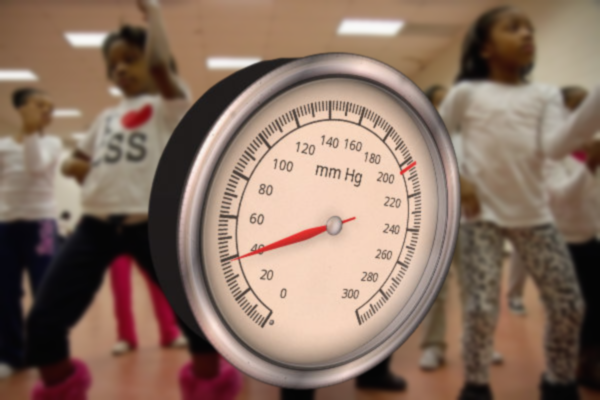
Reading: **40** mmHg
